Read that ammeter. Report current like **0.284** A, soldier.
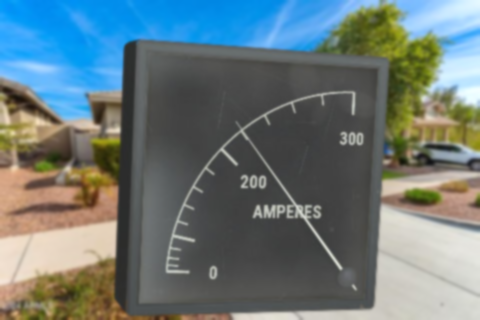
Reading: **220** A
